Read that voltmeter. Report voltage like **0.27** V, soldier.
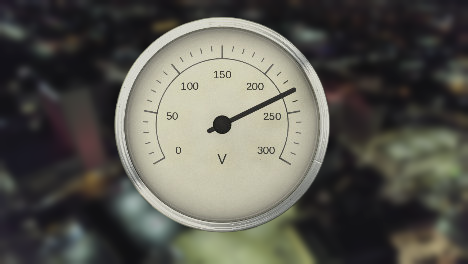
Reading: **230** V
